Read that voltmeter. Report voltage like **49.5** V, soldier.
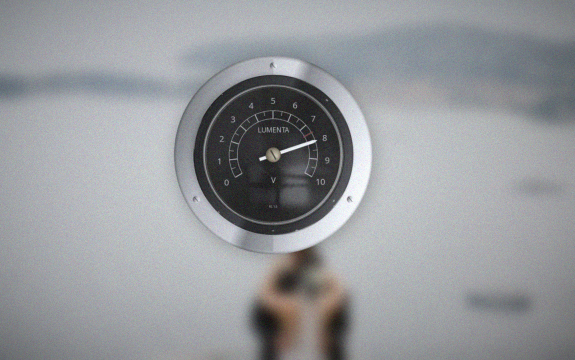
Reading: **8** V
